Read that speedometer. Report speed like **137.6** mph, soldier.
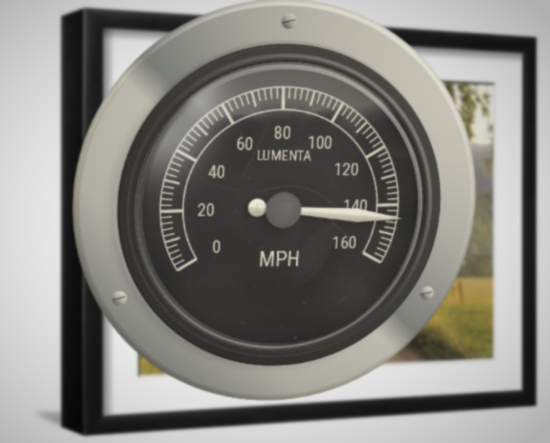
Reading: **144** mph
